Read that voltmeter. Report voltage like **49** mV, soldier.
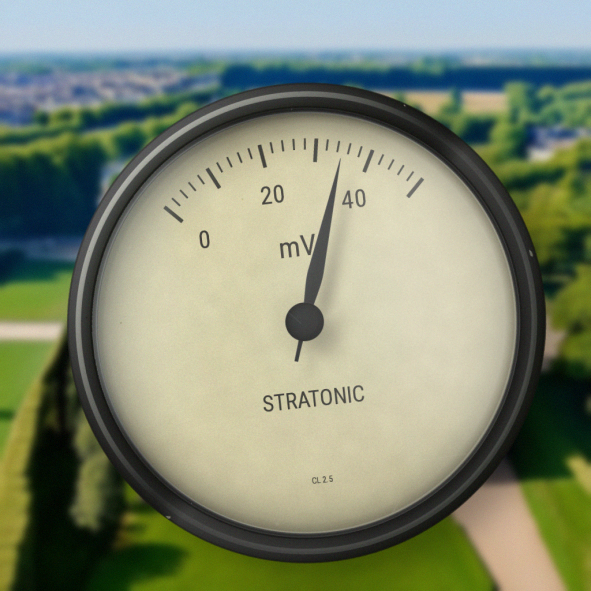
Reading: **35** mV
